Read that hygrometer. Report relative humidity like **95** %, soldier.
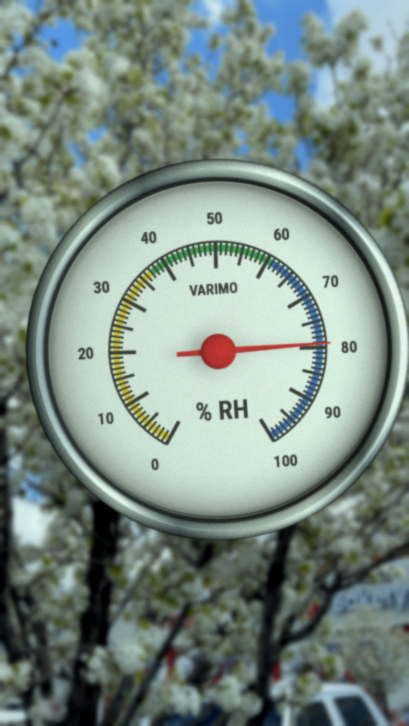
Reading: **79** %
